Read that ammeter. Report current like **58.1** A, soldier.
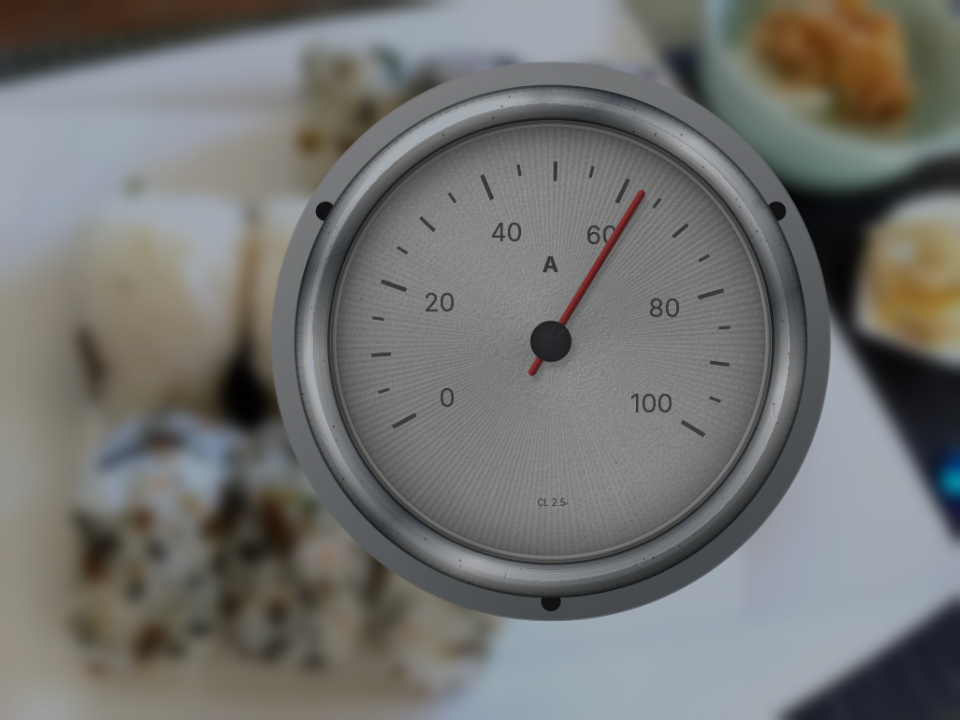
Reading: **62.5** A
